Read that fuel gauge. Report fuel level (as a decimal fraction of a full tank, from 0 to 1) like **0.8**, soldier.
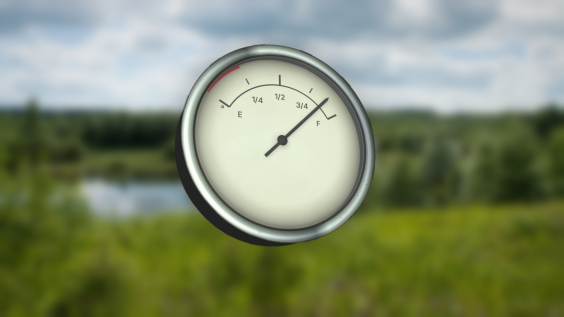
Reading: **0.875**
